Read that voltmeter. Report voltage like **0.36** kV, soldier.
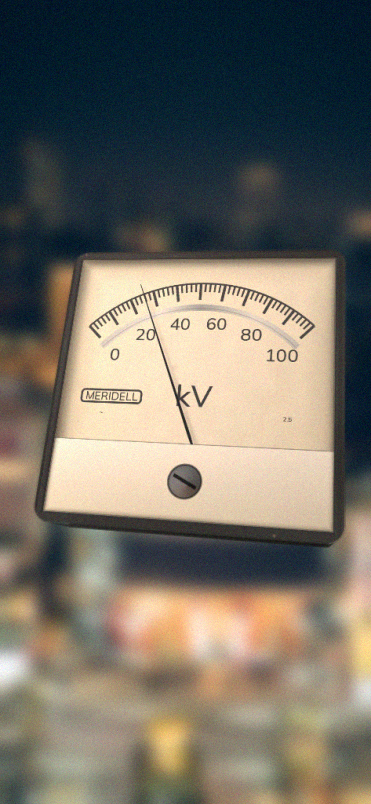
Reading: **26** kV
